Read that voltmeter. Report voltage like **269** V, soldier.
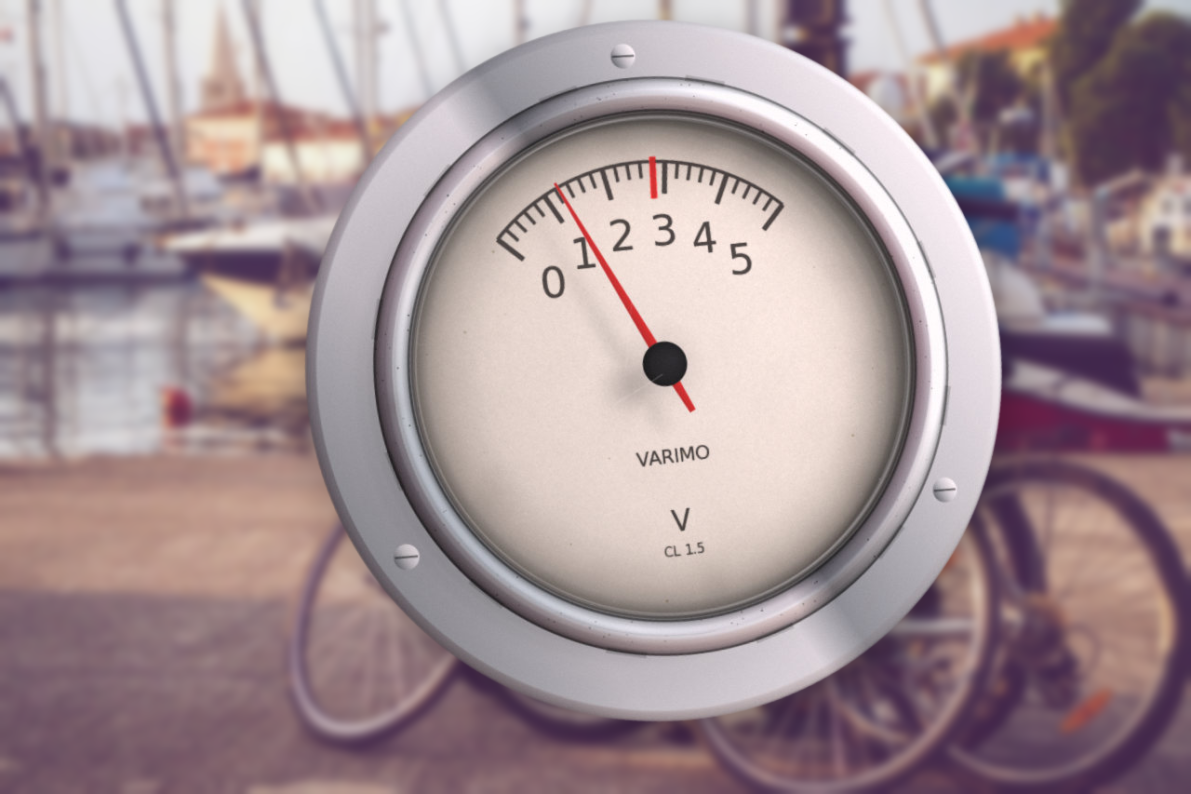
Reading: **1.2** V
